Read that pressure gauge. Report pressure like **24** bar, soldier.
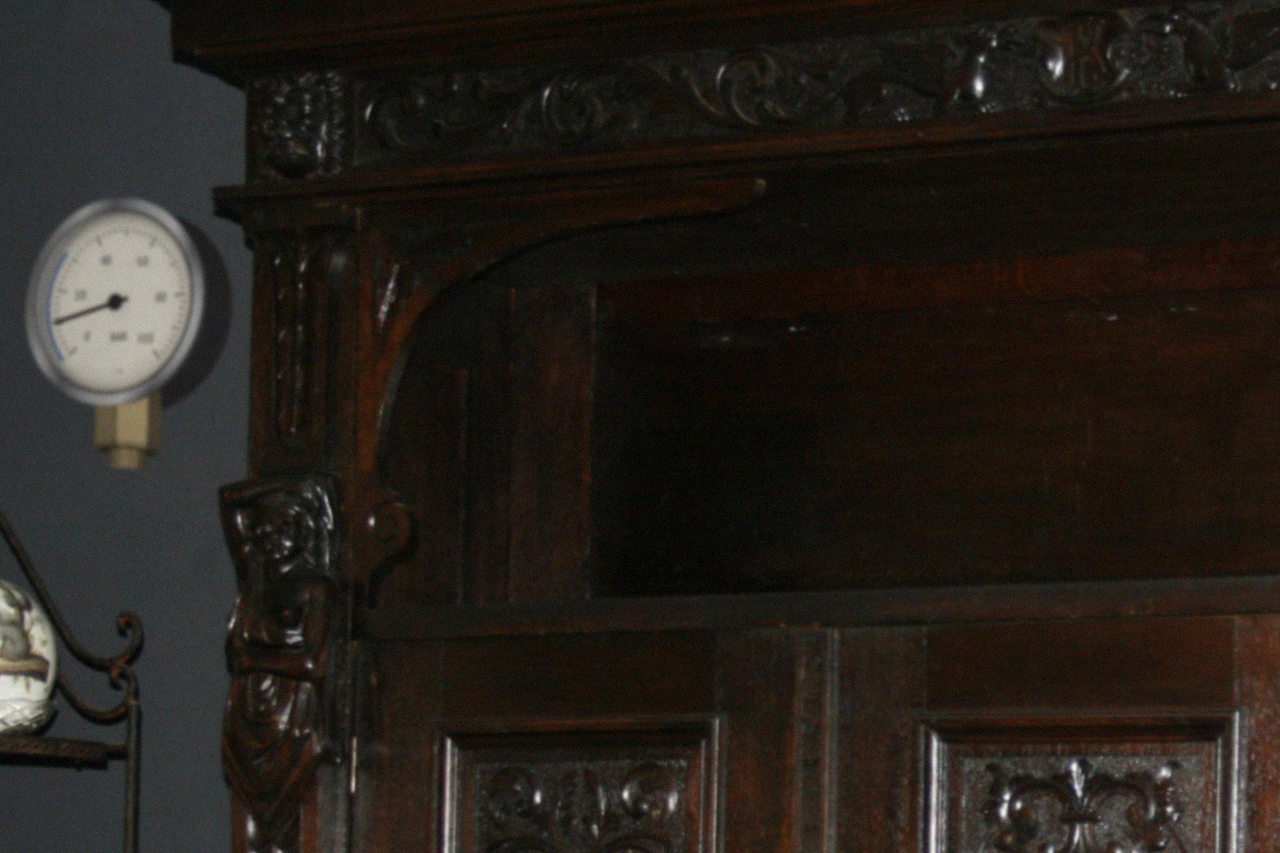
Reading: **10** bar
